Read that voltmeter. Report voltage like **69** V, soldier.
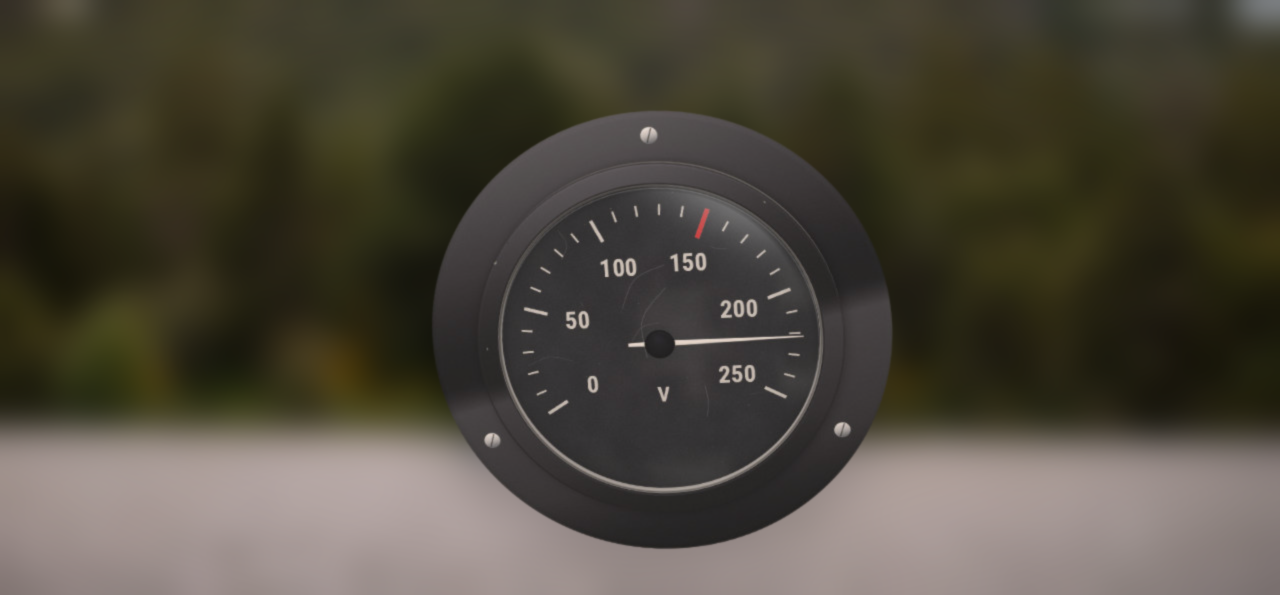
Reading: **220** V
